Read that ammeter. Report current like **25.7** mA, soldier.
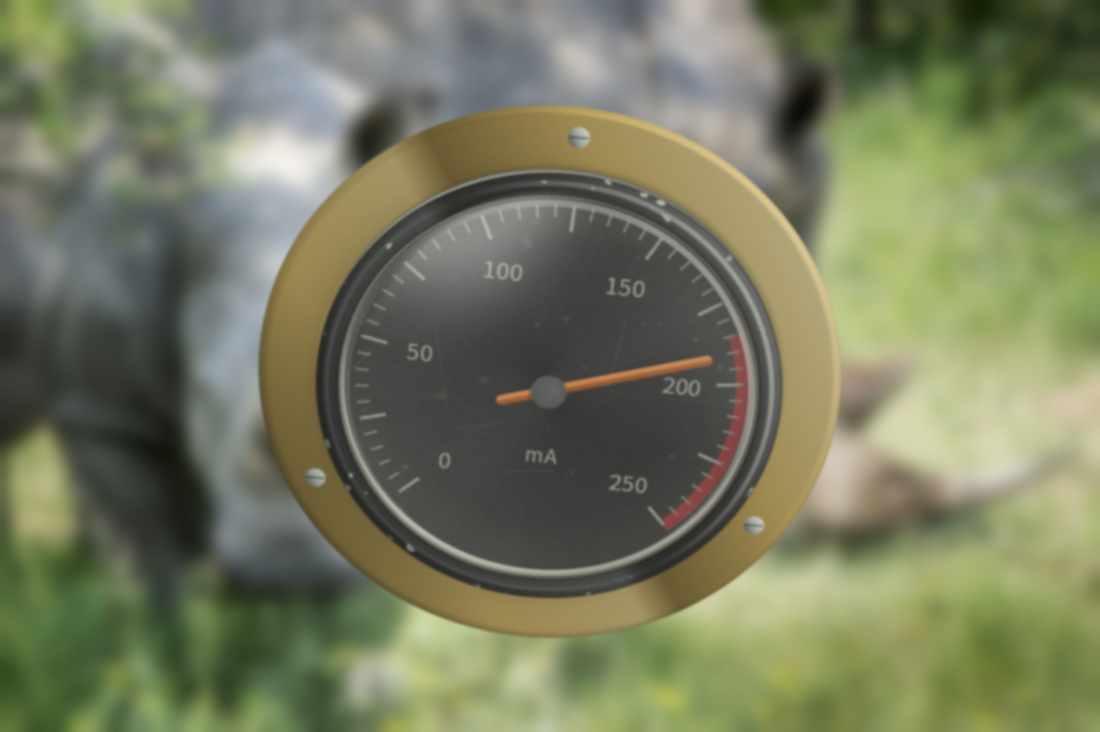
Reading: **190** mA
